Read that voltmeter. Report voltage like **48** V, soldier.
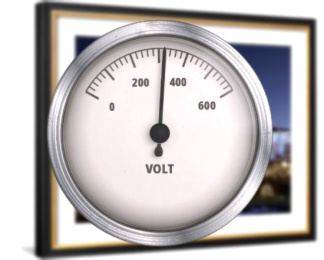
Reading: **320** V
